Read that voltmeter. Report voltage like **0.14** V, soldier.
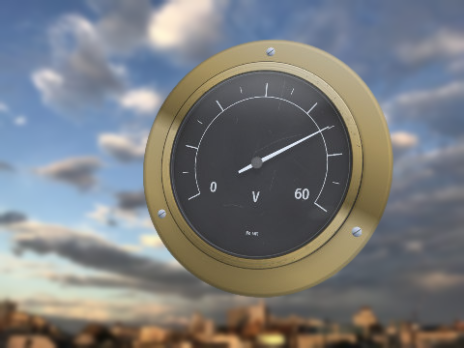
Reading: **45** V
